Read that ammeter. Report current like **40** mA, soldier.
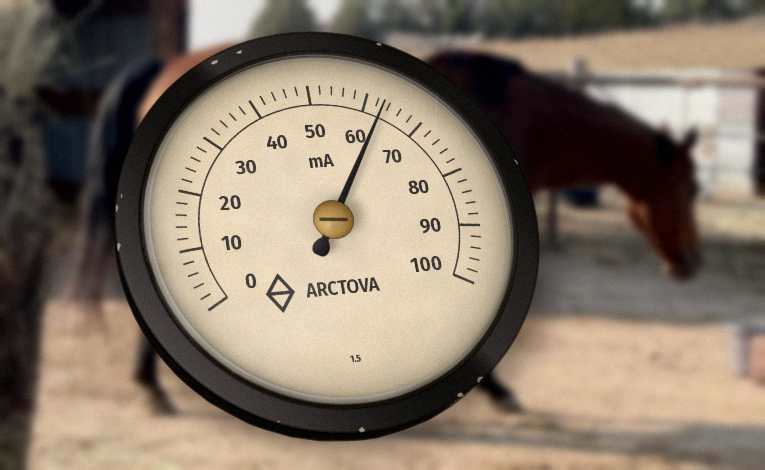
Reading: **63** mA
